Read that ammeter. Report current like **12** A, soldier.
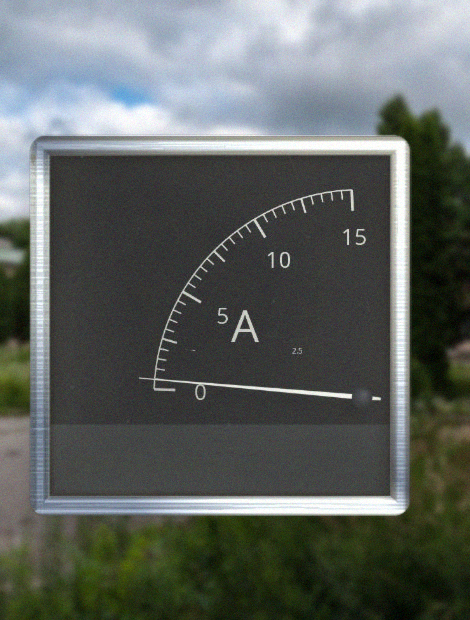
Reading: **0.5** A
